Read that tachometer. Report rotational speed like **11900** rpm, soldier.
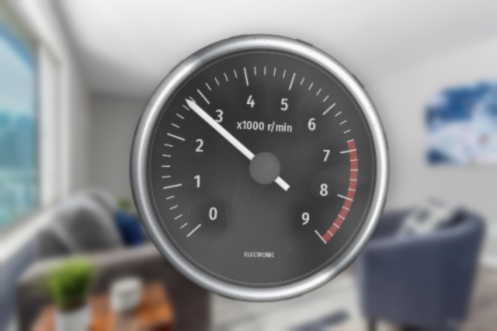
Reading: **2700** rpm
